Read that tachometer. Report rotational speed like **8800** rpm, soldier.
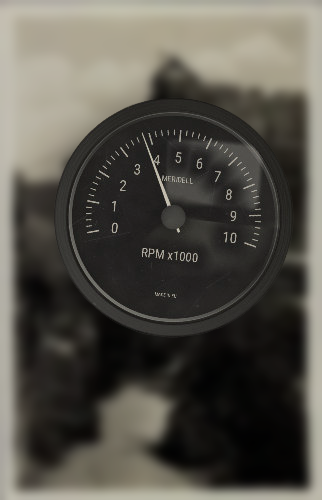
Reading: **3800** rpm
